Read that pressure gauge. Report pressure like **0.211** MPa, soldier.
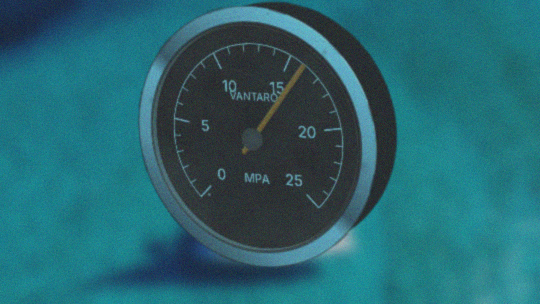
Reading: **16** MPa
